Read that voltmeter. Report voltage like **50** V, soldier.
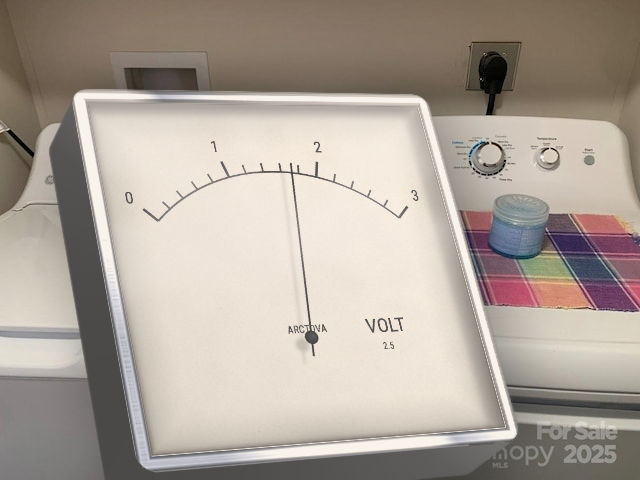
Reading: **1.7** V
